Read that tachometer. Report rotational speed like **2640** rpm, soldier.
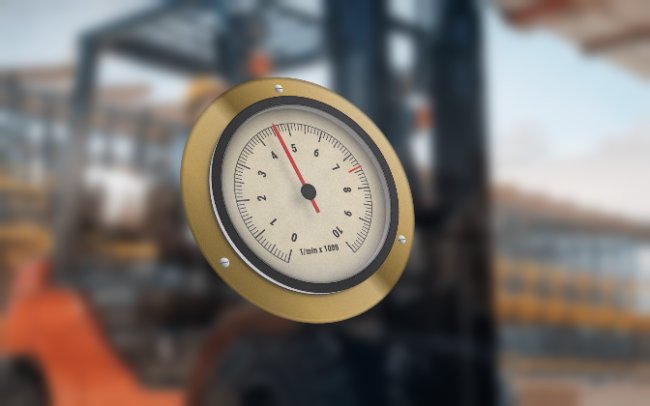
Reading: **4500** rpm
